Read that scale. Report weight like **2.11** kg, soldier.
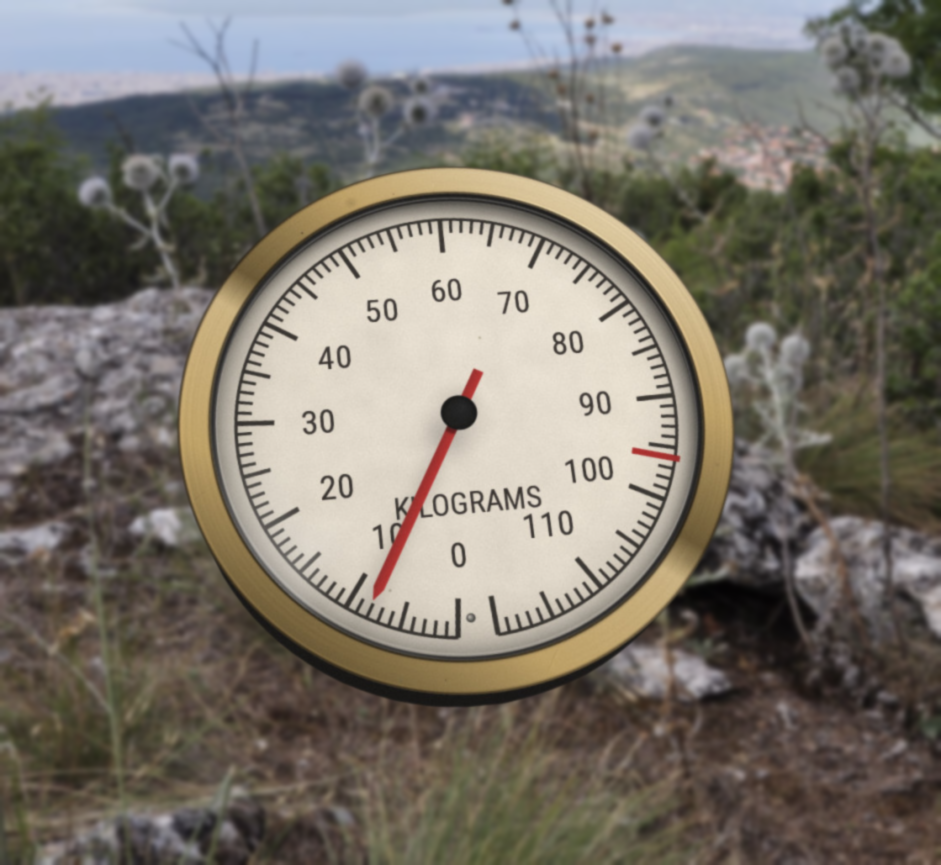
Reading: **8** kg
